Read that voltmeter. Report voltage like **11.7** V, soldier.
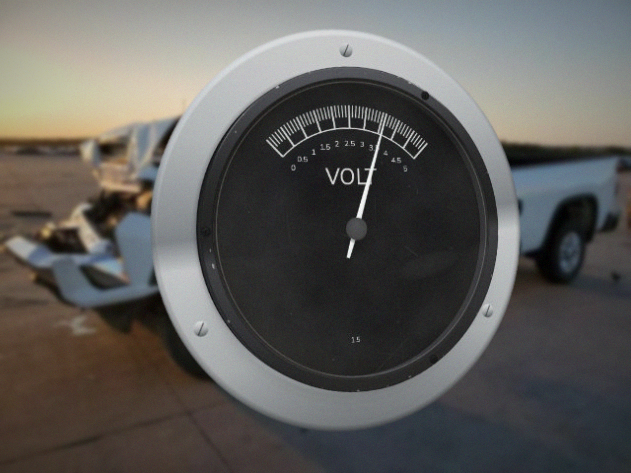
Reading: **3.5** V
